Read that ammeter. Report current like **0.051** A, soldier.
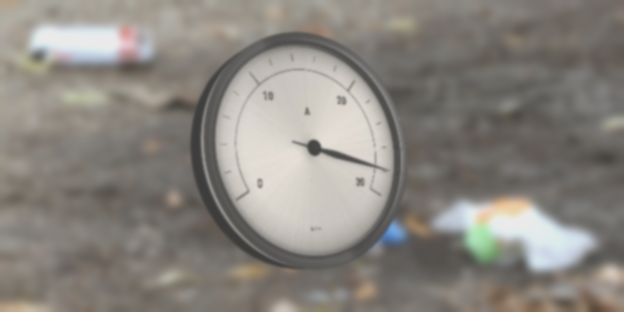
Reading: **28** A
